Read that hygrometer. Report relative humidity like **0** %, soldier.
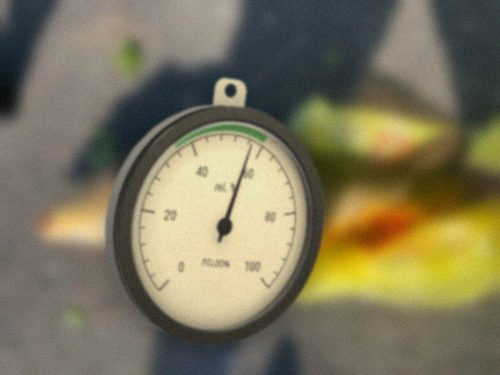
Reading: **56** %
